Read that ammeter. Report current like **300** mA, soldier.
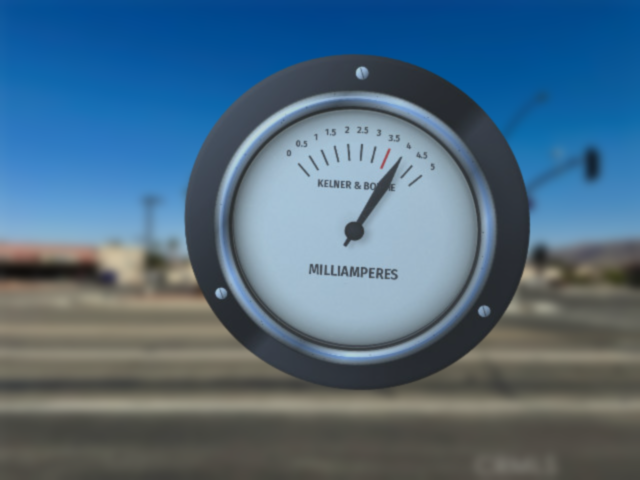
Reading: **4** mA
